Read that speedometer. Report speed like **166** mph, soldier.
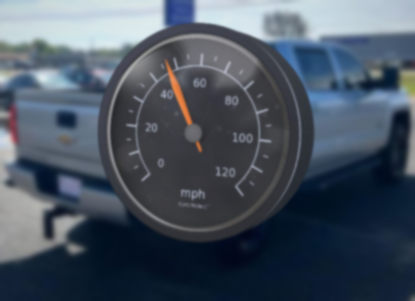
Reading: **47.5** mph
